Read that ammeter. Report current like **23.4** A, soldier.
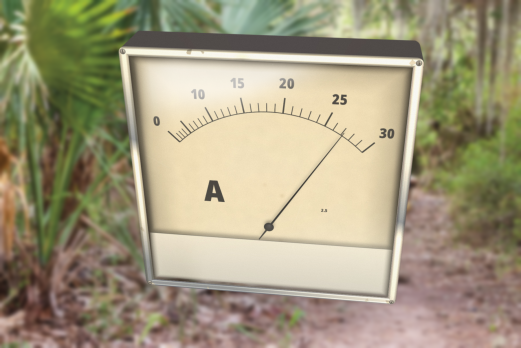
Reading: **27** A
